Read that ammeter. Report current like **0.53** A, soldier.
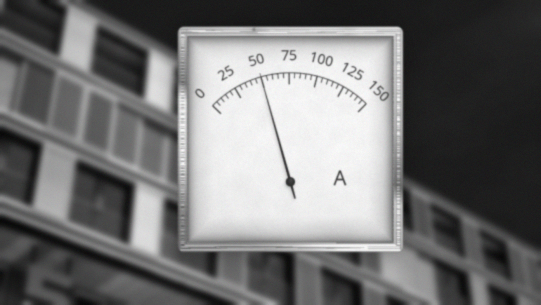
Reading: **50** A
